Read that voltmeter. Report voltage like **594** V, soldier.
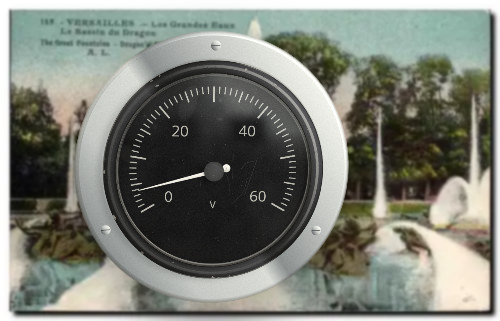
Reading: **4** V
